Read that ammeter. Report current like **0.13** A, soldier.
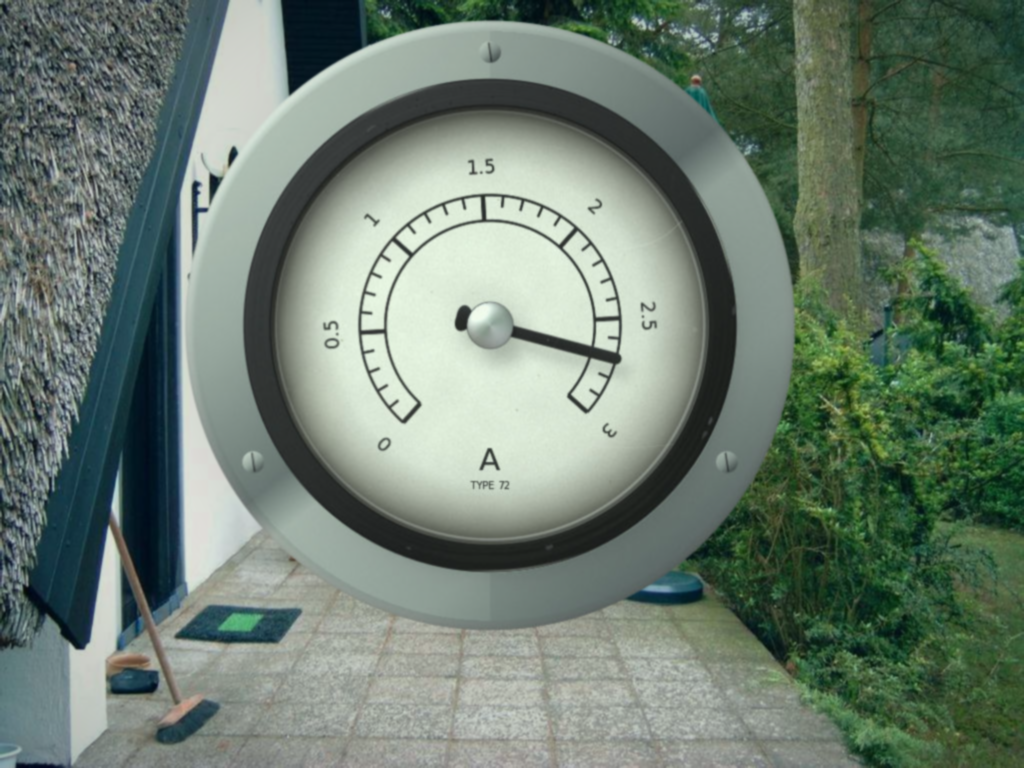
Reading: **2.7** A
